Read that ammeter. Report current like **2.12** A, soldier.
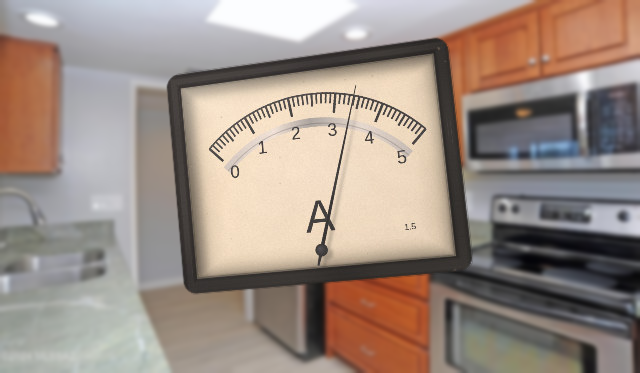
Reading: **3.4** A
